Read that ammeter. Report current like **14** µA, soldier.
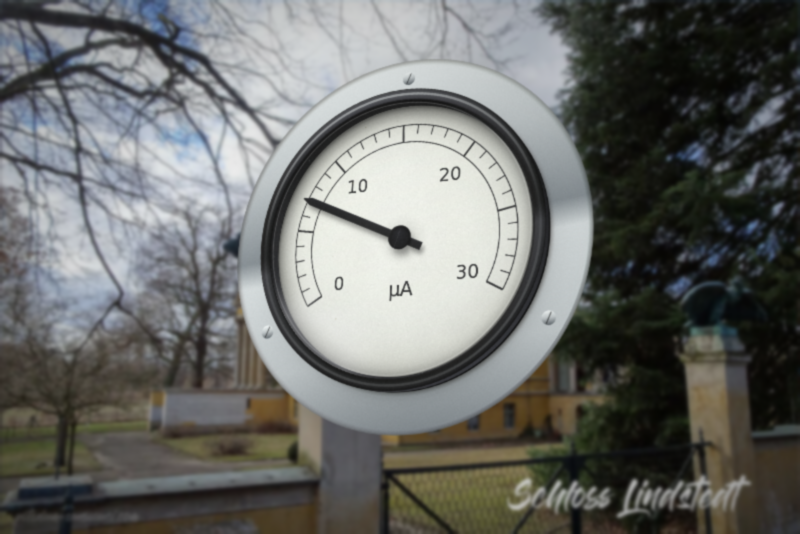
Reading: **7** µA
